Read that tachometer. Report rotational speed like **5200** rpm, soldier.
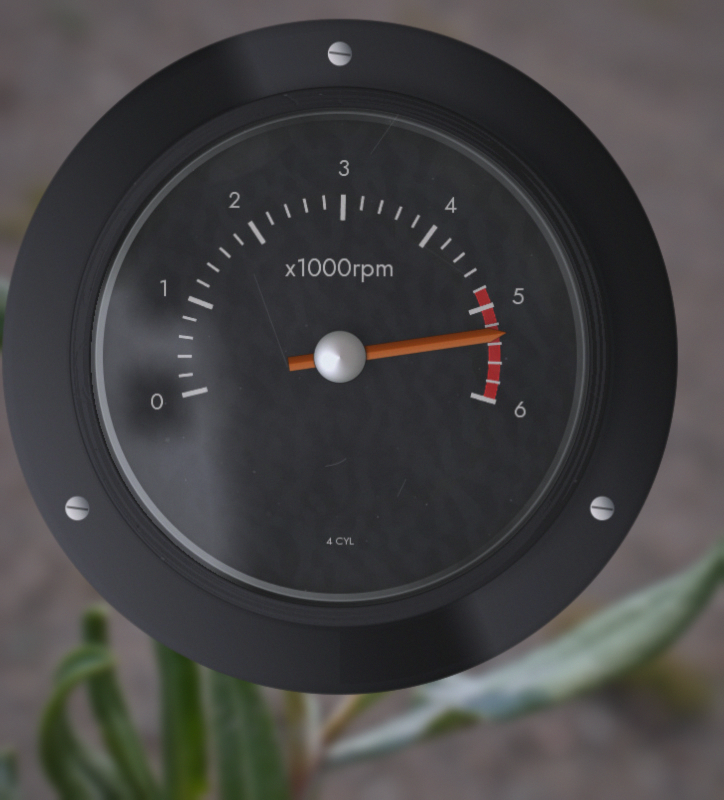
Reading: **5300** rpm
